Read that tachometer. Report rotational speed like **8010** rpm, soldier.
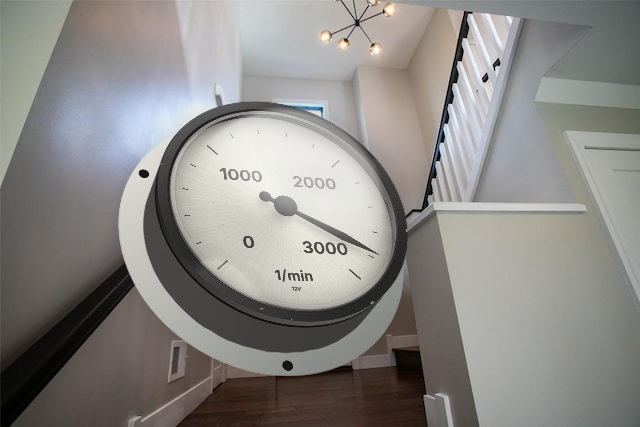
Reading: **2800** rpm
